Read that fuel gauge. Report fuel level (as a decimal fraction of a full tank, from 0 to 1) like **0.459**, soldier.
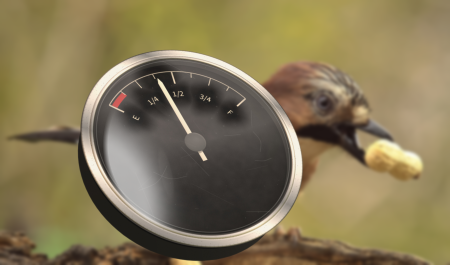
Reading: **0.375**
